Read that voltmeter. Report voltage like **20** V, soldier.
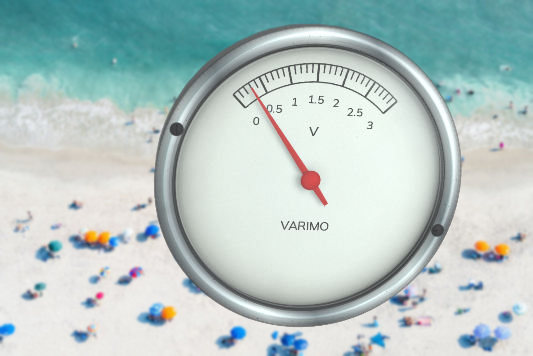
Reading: **0.3** V
